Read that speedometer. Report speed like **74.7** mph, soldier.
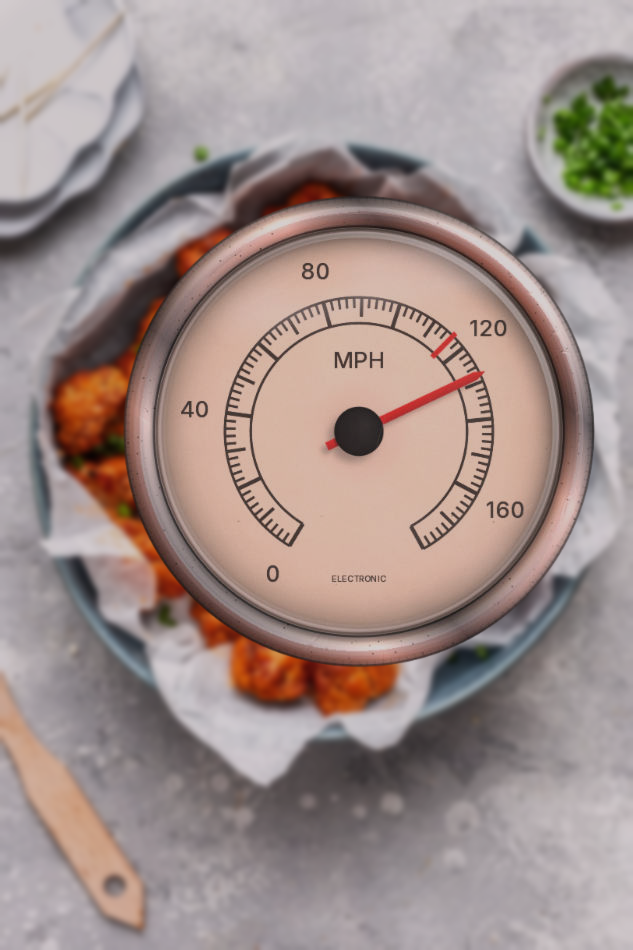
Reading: **128** mph
